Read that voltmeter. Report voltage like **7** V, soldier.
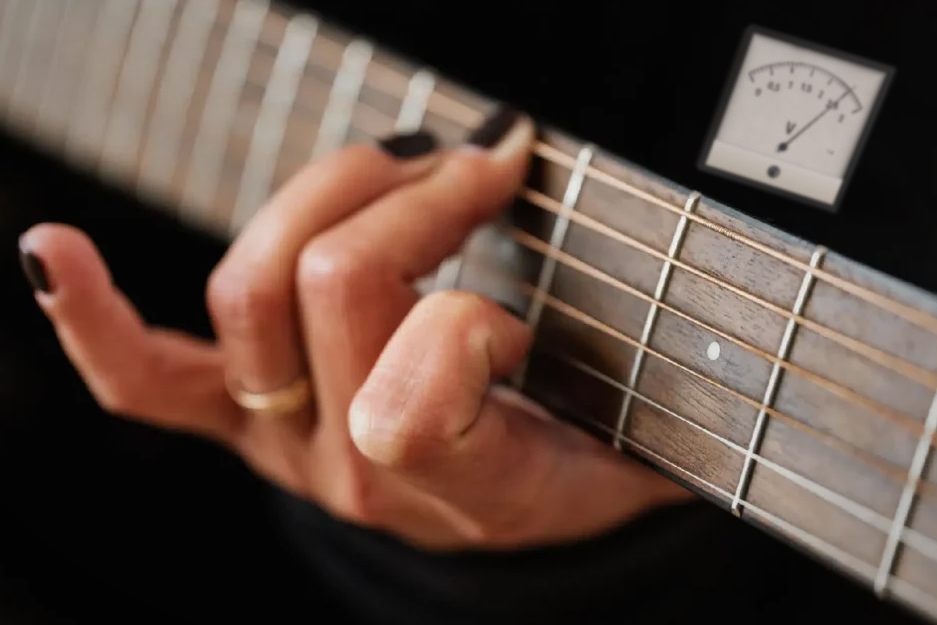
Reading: **2.5** V
